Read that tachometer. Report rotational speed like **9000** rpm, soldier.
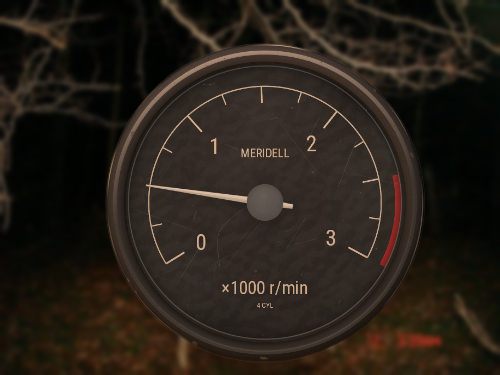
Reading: **500** rpm
